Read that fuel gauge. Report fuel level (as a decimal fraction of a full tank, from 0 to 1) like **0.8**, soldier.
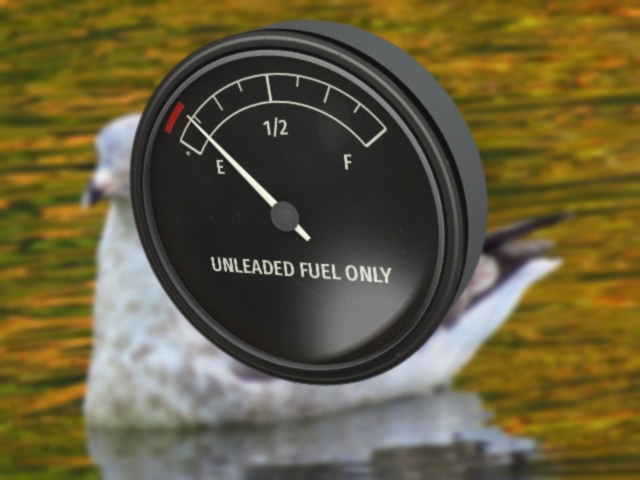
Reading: **0.125**
